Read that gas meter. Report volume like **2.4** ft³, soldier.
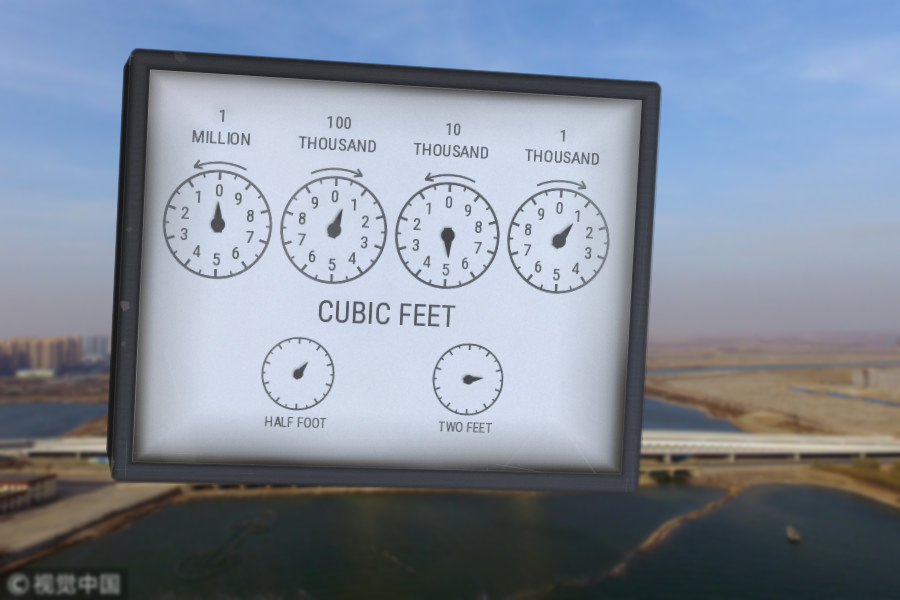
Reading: **5100** ft³
